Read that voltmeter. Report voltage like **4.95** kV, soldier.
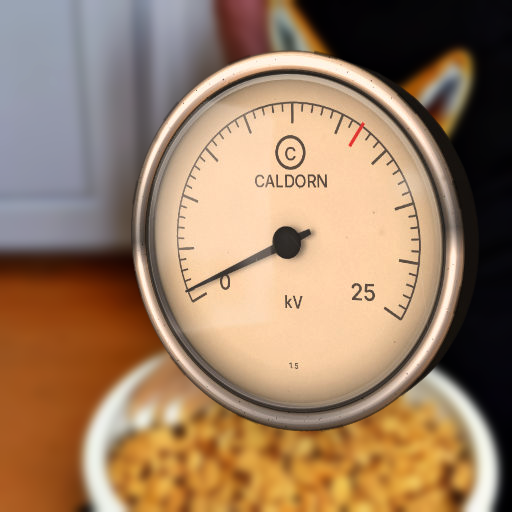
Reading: **0.5** kV
